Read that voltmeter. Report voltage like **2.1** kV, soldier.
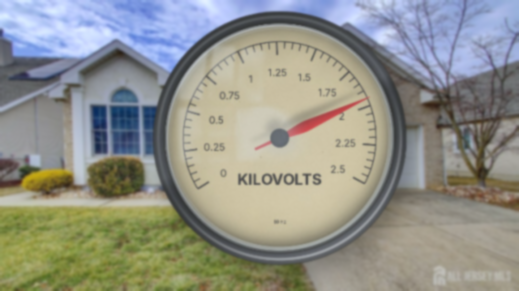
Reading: **1.95** kV
